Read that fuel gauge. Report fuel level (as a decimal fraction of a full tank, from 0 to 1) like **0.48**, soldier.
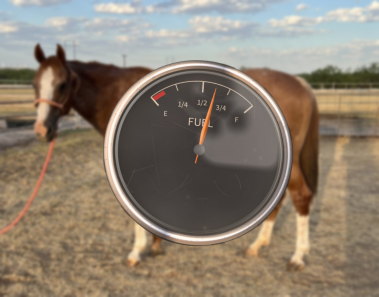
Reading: **0.625**
